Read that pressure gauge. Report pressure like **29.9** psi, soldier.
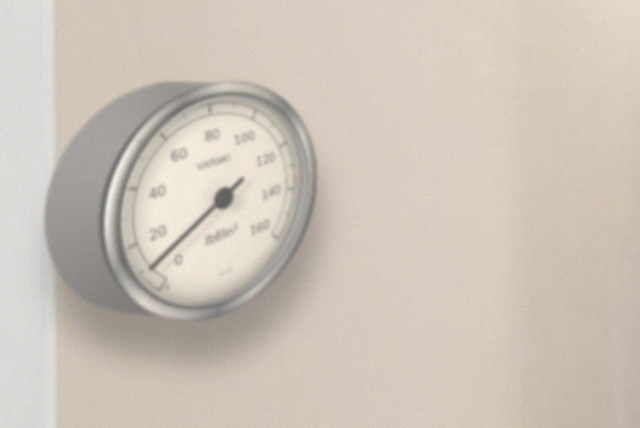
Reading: **10** psi
